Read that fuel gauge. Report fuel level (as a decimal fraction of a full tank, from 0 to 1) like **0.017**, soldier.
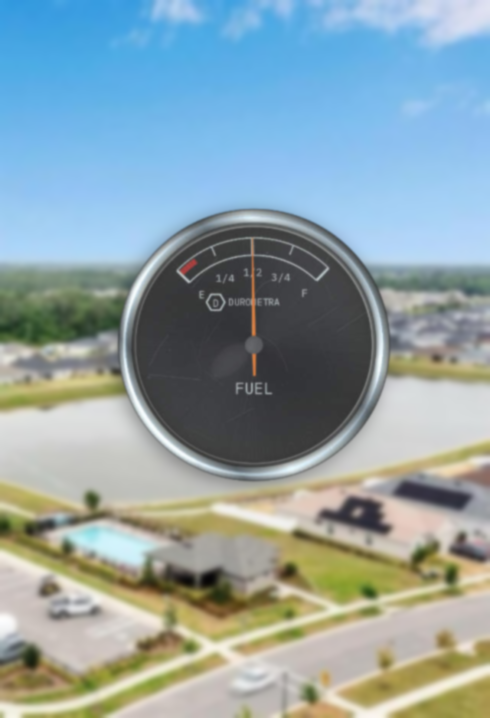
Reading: **0.5**
